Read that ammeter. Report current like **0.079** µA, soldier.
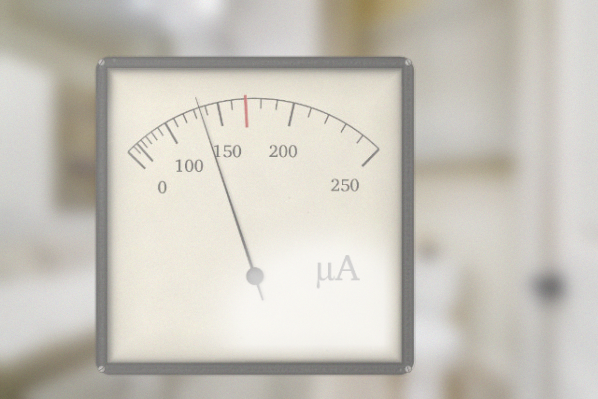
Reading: **135** µA
